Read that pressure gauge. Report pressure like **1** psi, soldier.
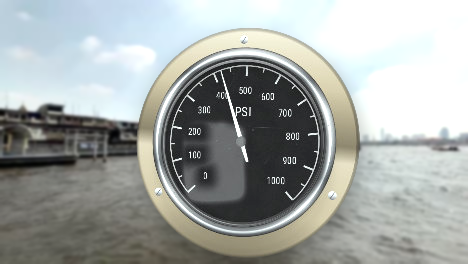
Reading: **425** psi
